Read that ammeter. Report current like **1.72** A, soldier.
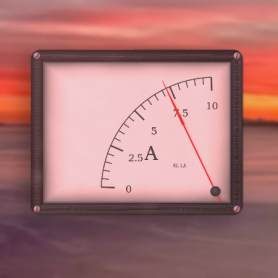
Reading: **7.25** A
